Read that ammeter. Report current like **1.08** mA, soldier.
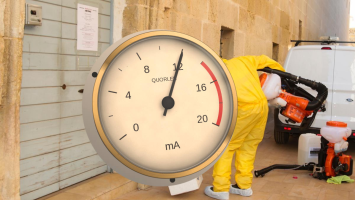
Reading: **12** mA
